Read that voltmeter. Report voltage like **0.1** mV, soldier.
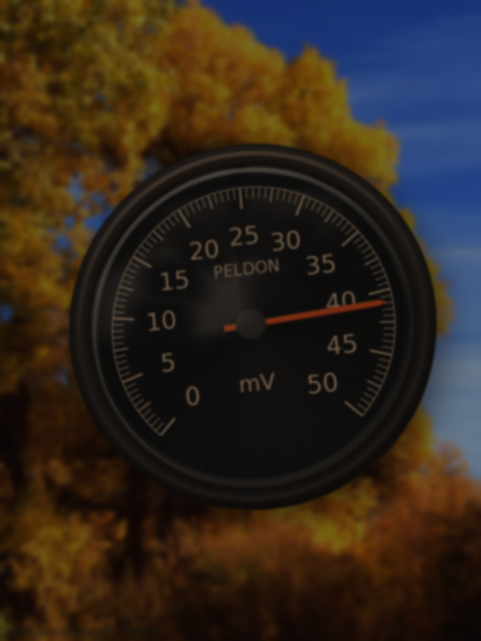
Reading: **41** mV
